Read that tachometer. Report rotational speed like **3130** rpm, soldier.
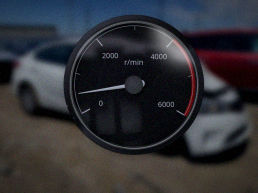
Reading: **500** rpm
